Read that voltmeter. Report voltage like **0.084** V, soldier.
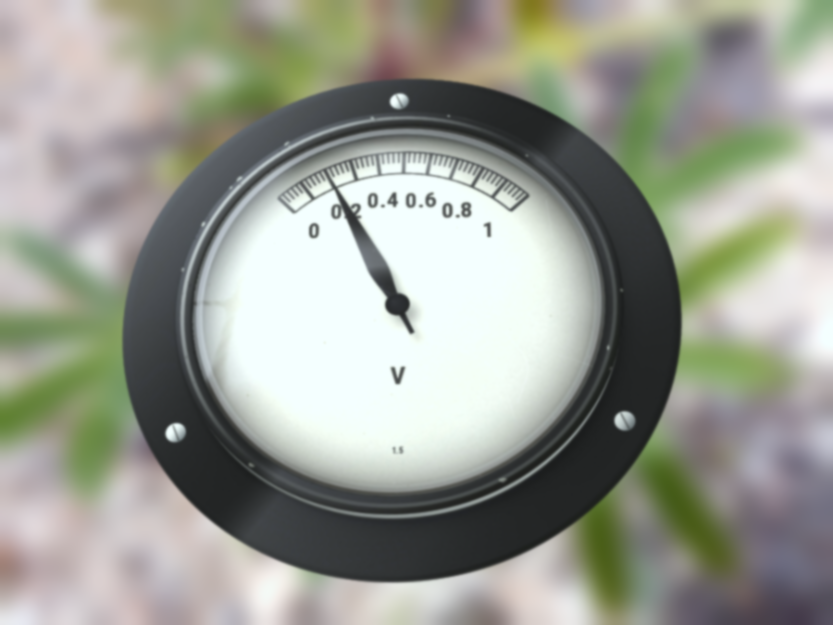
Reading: **0.2** V
